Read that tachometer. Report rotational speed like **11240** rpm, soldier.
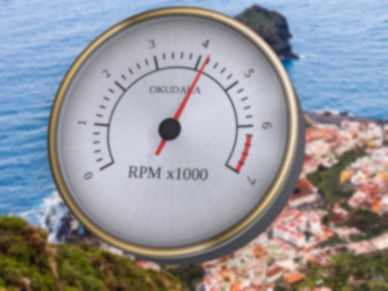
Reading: **4200** rpm
